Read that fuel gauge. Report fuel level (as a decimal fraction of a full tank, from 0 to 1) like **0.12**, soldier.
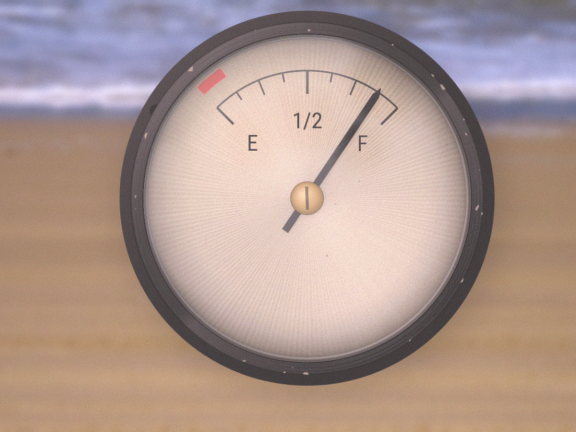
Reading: **0.875**
